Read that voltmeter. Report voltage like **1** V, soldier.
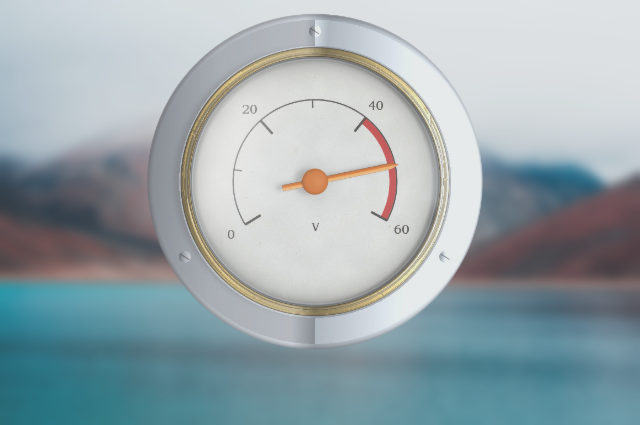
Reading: **50** V
